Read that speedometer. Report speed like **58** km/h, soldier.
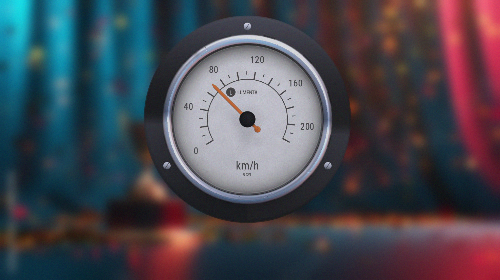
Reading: **70** km/h
